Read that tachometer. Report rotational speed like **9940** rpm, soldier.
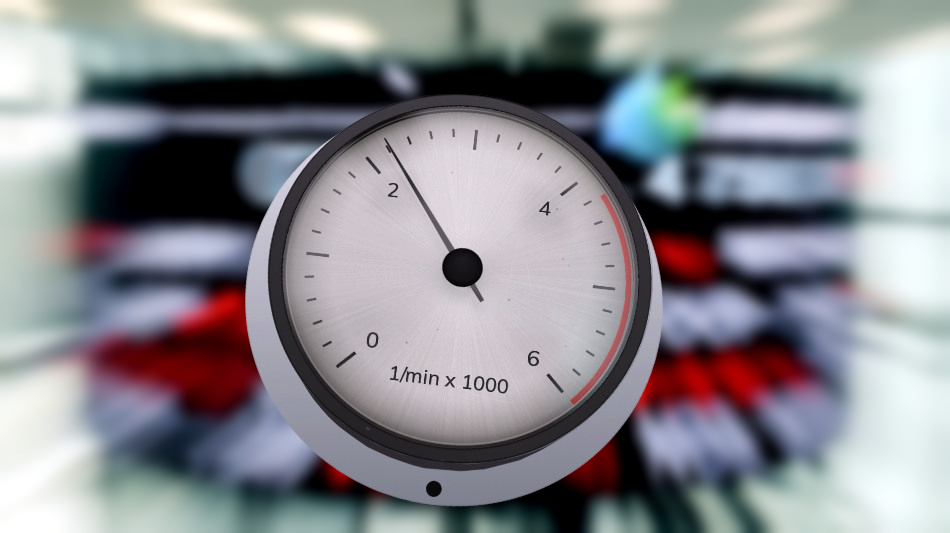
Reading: **2200** rpm
